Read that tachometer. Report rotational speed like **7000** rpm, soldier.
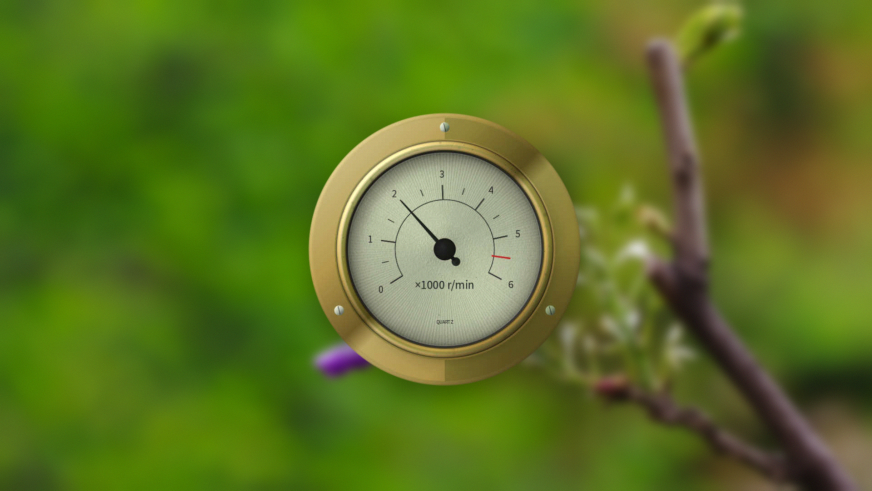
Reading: **2000** rpm
